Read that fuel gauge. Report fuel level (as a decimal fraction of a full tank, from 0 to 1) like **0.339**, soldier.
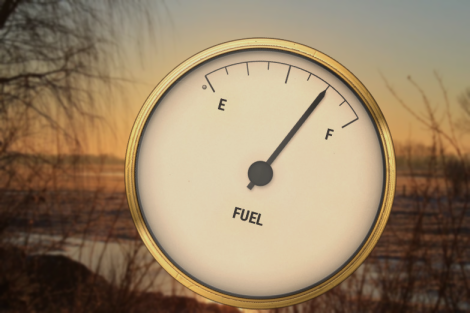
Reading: **0.75**
